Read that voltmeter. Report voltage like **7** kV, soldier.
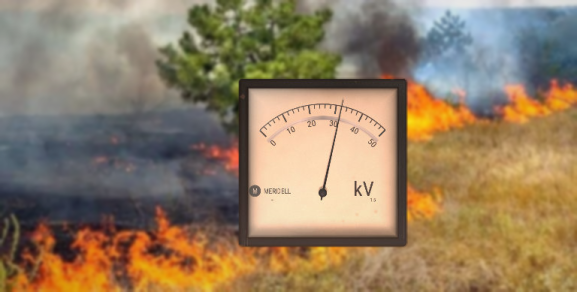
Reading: **32** kV
